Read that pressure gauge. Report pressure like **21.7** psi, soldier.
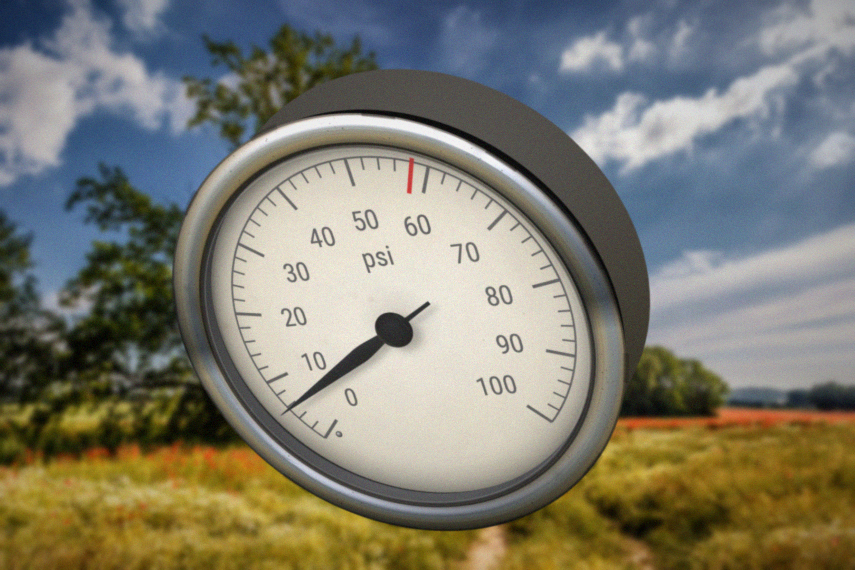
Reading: **6** psi
